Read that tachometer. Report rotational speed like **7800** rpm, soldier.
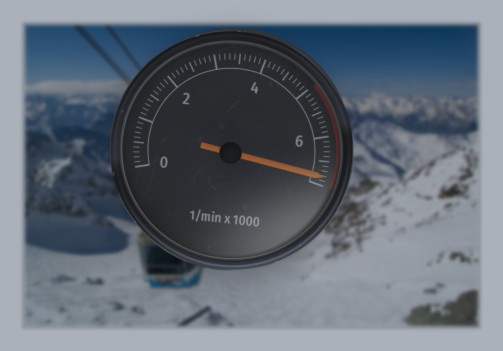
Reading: **6800** rpm
